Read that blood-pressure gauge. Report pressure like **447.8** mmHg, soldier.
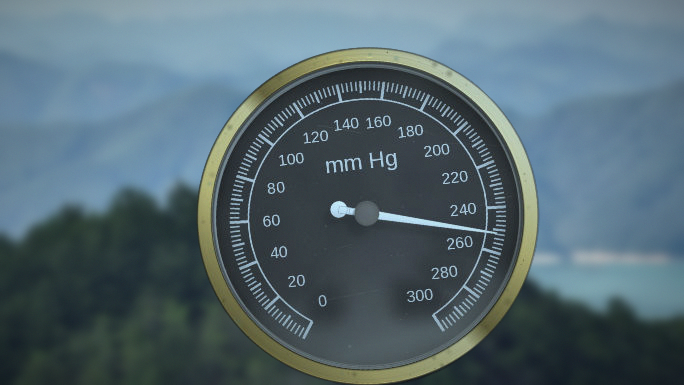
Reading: **252** mmHg
